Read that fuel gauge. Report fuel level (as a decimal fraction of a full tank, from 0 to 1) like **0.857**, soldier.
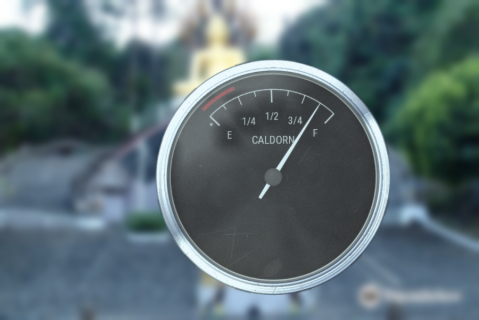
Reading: **0.875**
